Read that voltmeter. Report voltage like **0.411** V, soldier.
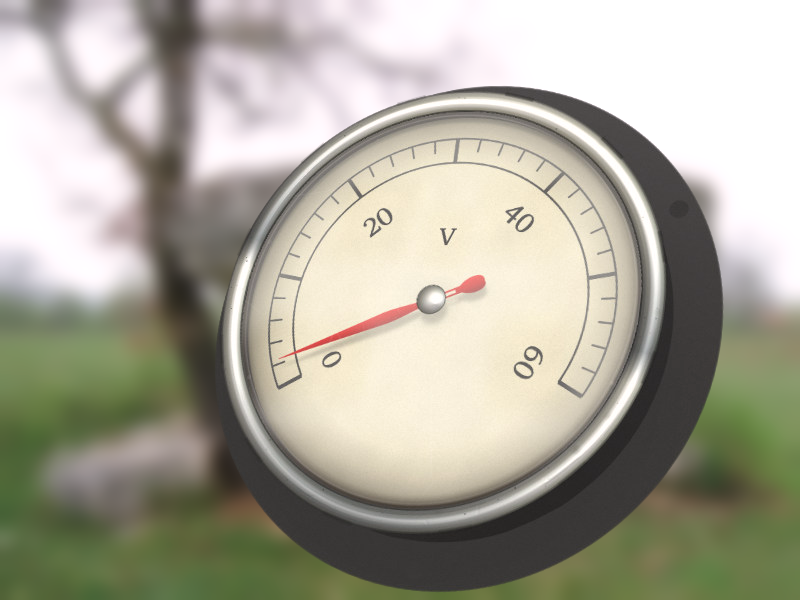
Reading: **2** V
